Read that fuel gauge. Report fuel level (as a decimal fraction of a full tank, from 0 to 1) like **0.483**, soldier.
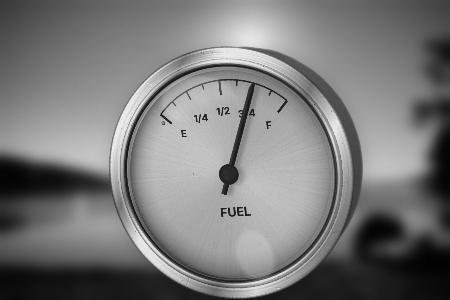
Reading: **0.75**
